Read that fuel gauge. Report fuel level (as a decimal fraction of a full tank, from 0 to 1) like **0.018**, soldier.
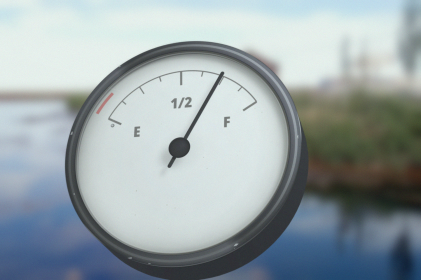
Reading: **0.75**
